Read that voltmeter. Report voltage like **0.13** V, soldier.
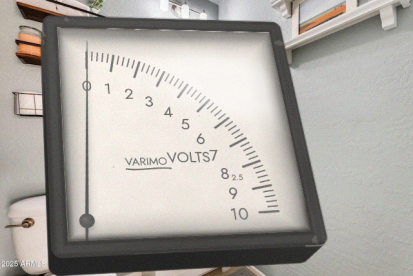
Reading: **0** V
